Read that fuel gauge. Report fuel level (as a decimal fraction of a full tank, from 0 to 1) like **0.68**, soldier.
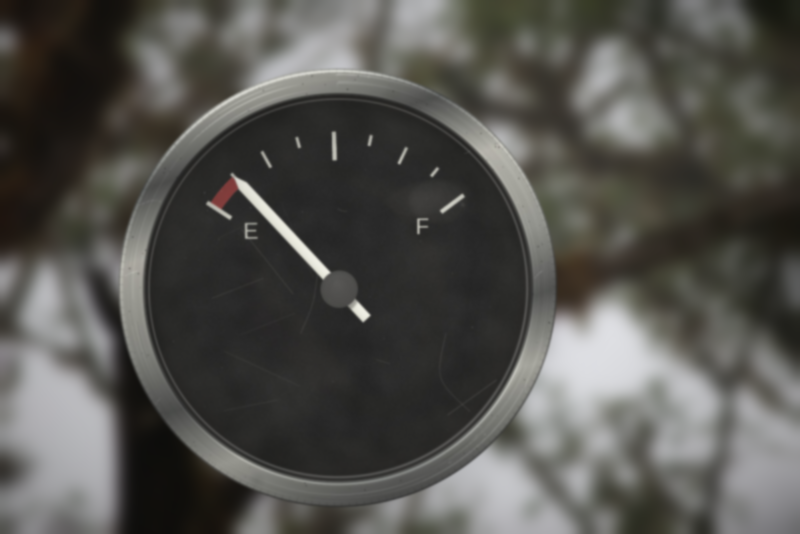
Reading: **0.125**
